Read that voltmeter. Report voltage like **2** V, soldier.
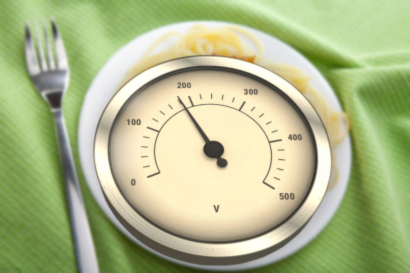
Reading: **180** V
